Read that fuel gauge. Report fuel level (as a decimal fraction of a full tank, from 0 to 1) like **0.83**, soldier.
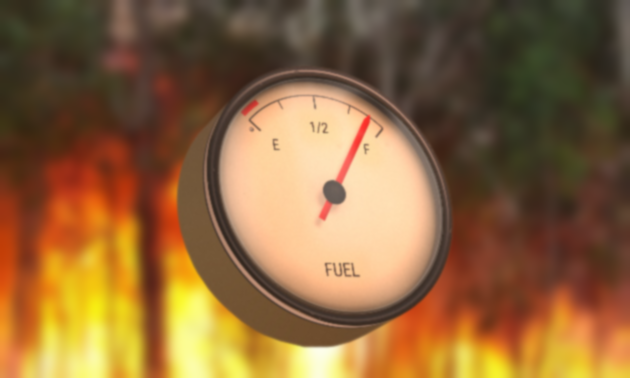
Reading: **0.875**
